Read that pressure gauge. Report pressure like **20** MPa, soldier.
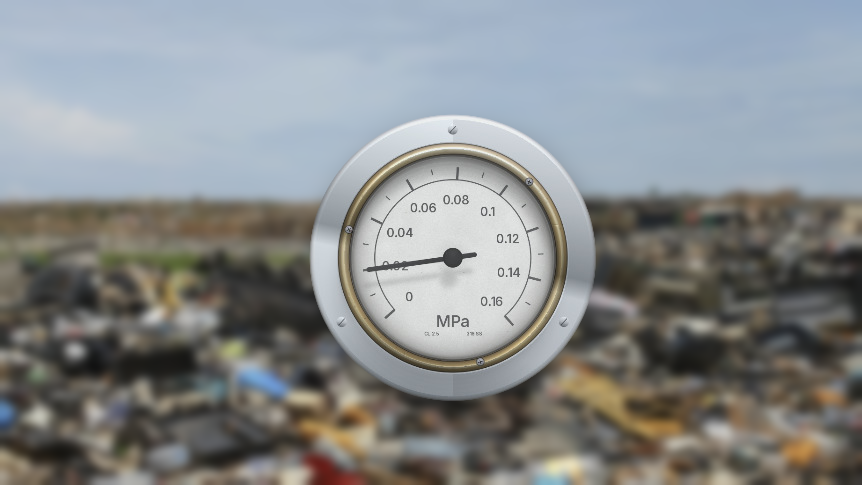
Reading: **0.02** MPa
